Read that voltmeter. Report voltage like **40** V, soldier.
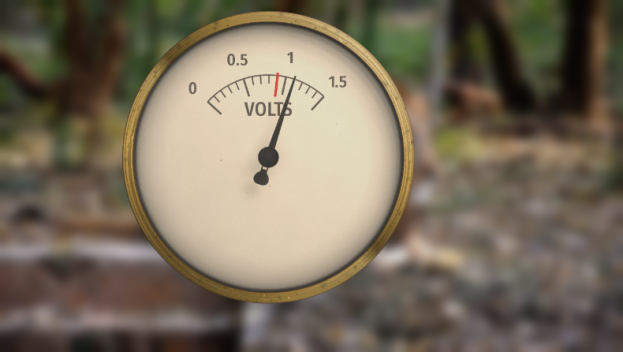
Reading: **1.1** V
